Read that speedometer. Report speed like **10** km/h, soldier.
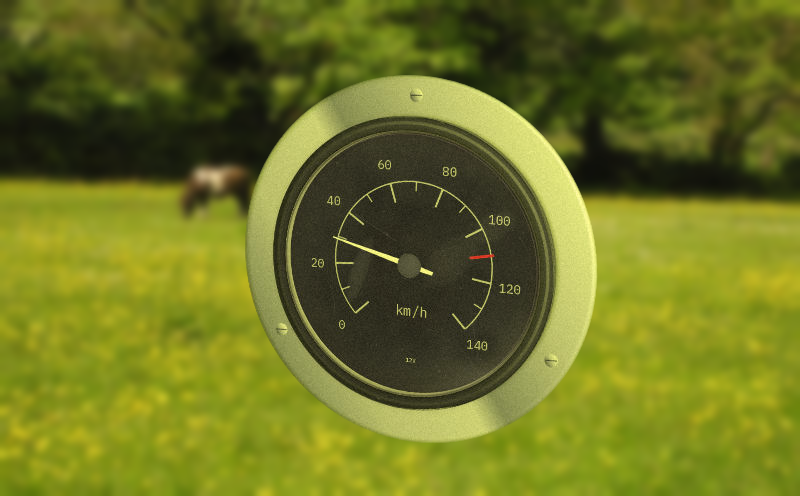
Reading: **30** km/h
